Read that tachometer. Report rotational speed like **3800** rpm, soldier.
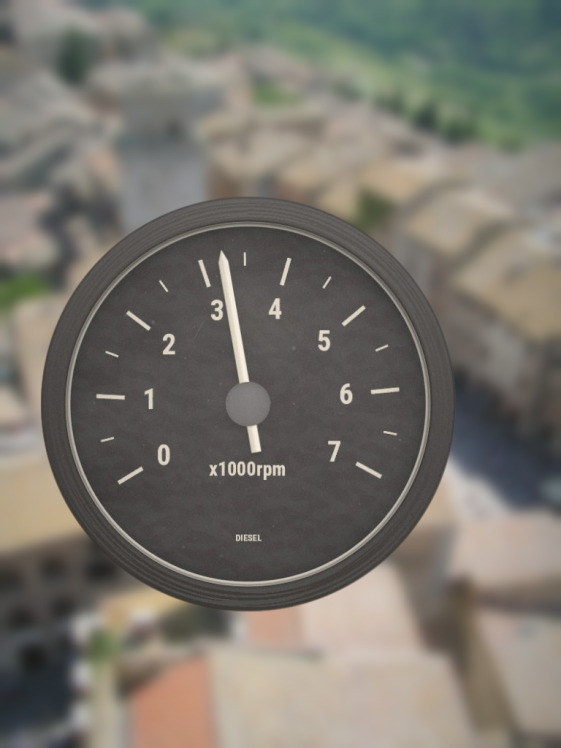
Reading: **3250** rpm
